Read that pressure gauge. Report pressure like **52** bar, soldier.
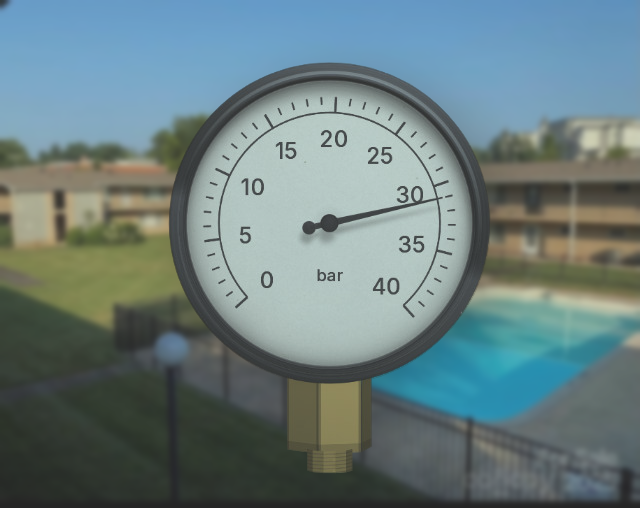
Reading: **31** bar
